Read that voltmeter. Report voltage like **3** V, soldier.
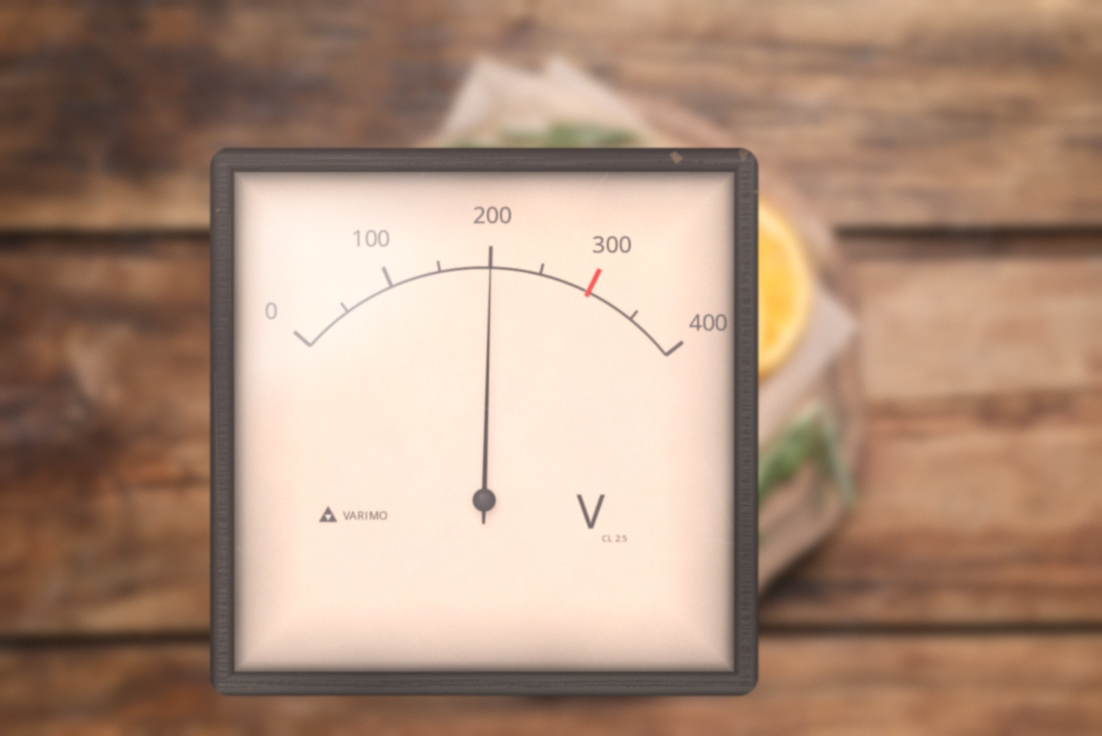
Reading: **200** V
